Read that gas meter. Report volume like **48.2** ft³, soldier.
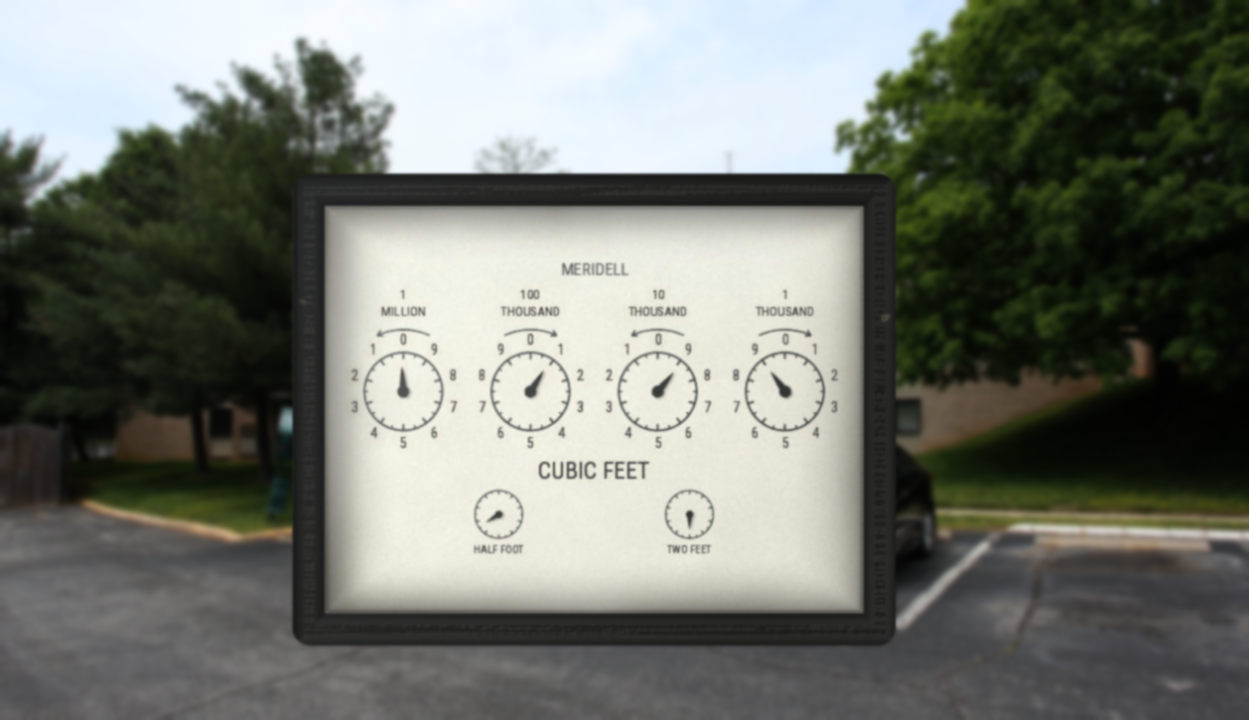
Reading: **8900** ft³
